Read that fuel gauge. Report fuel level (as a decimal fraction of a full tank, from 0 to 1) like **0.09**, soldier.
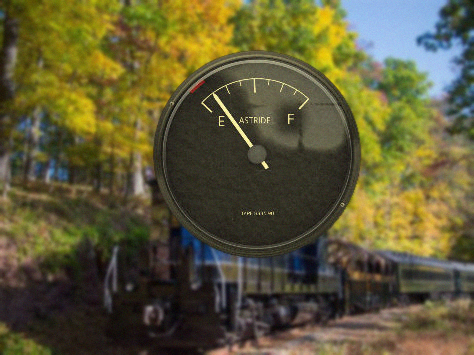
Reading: **0.125**
